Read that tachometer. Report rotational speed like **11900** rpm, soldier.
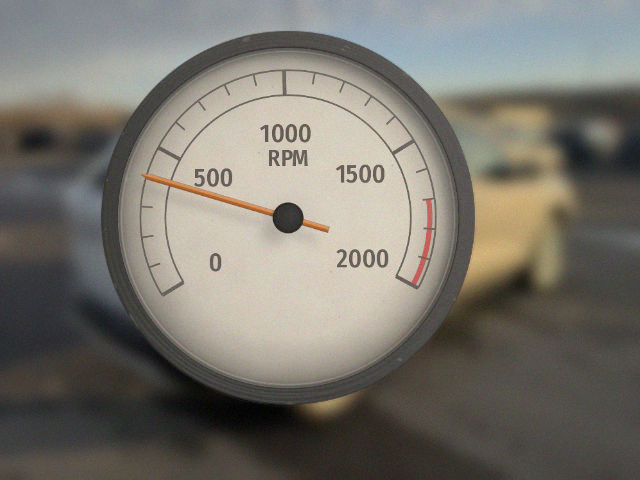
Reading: **400** rpm
